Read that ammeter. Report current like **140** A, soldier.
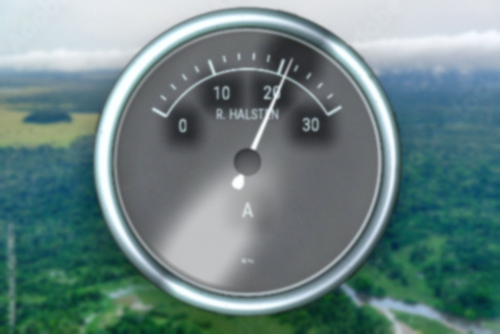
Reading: **21** A
